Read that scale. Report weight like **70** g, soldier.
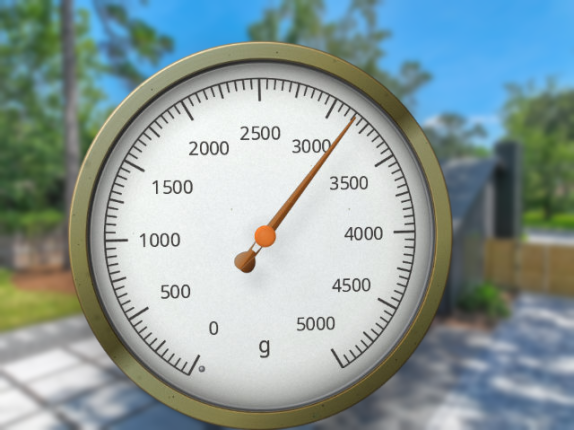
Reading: **3150** g
